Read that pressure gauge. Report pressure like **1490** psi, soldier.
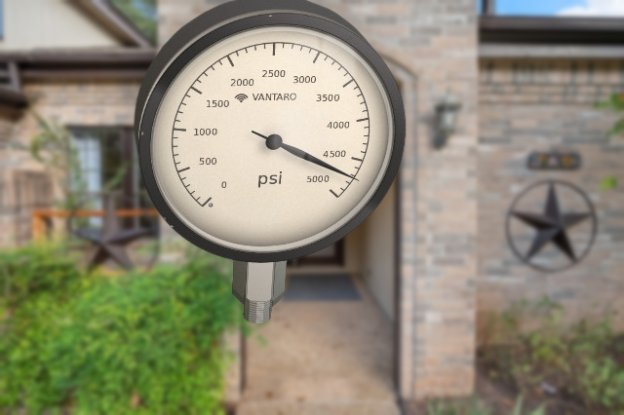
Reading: **4700** psi
